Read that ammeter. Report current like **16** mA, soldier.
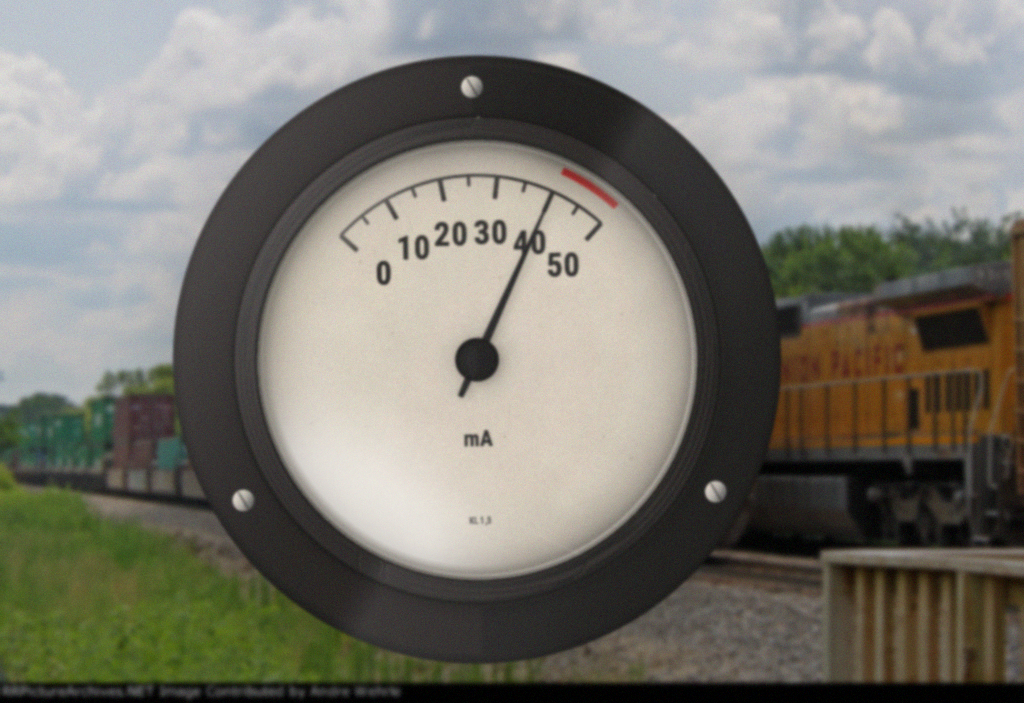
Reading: **40** mA
